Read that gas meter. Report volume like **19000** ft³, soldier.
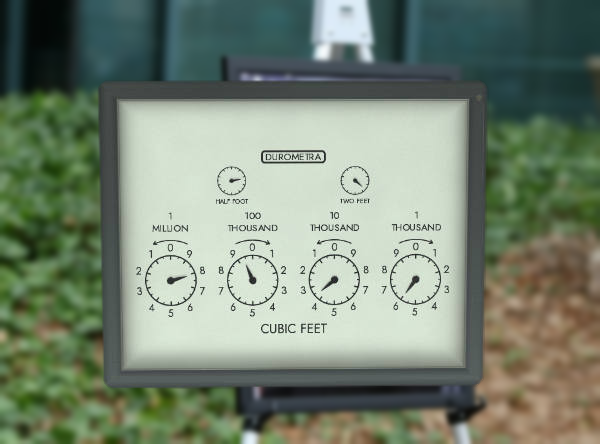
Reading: **793600** ft³
